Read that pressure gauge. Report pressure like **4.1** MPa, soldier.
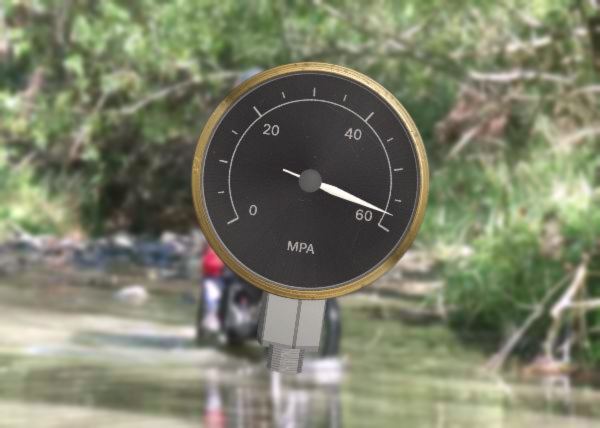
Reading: **57.5** MPa
